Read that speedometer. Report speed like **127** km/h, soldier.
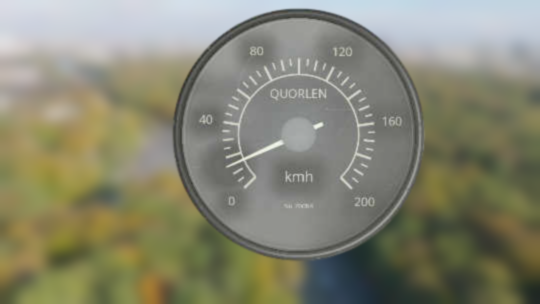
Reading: **15** km/h
